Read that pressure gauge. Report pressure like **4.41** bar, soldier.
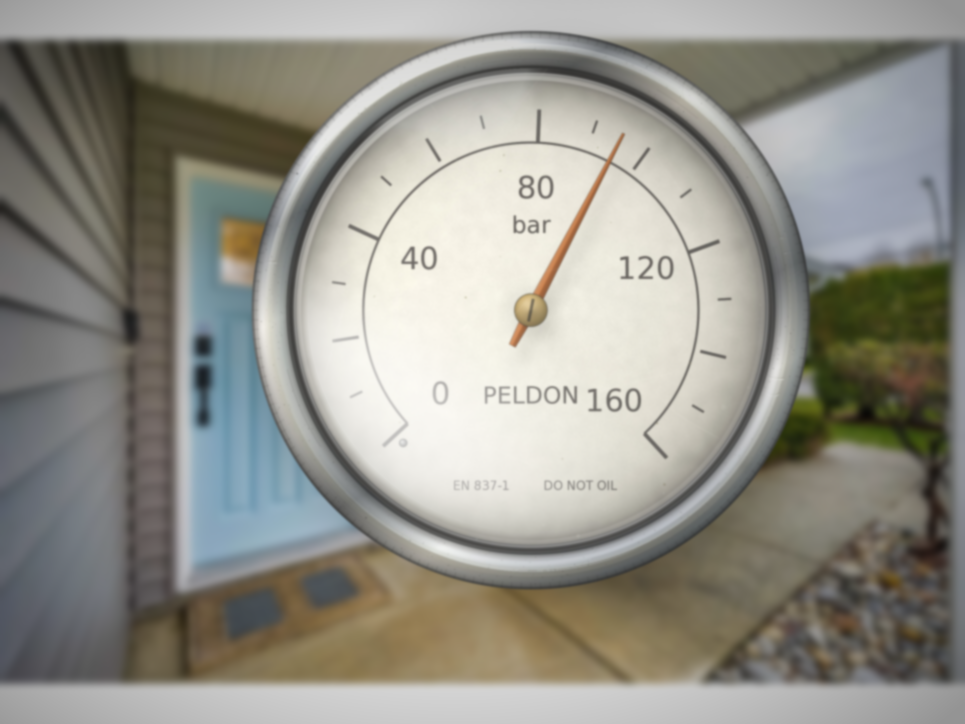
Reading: **95** bar
